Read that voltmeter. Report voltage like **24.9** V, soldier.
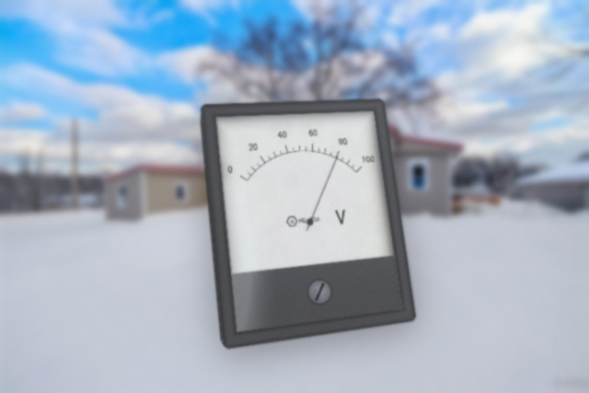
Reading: **80** V
